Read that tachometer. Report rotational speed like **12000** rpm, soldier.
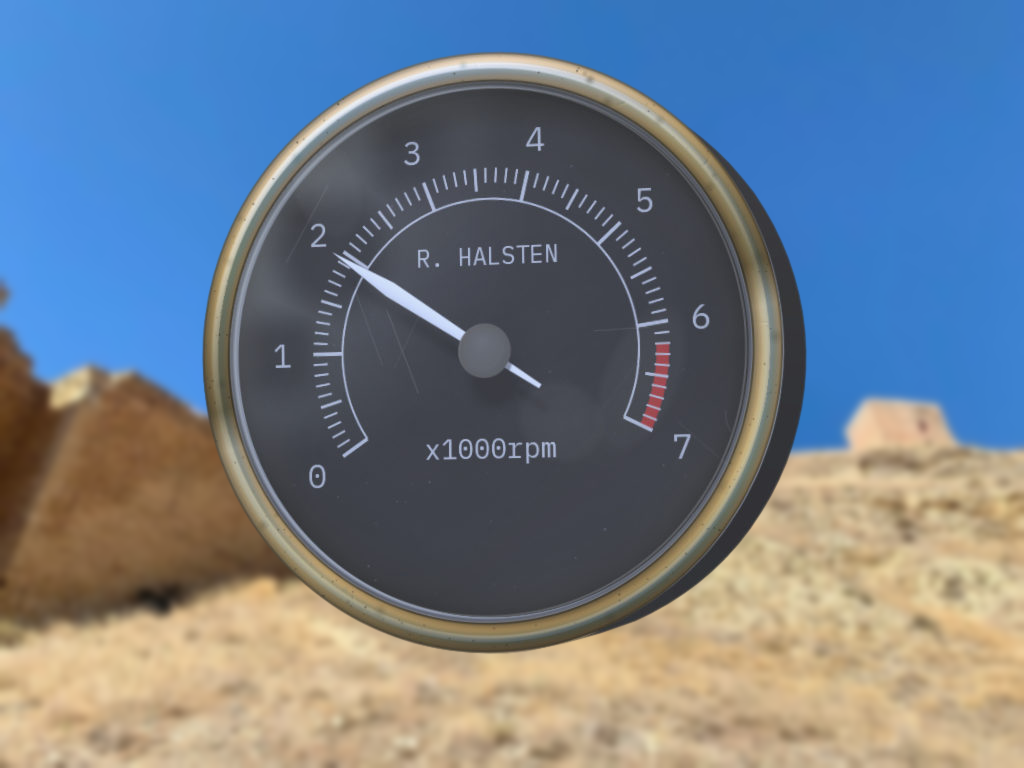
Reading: **1950** rpm
